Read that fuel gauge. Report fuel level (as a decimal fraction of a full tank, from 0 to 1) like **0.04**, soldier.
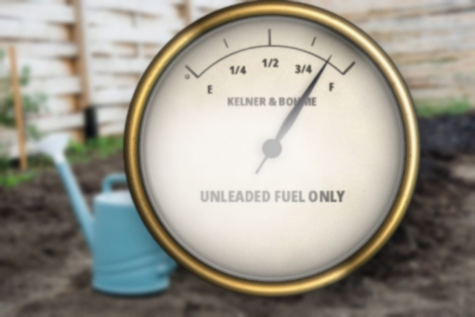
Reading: **0.875**
